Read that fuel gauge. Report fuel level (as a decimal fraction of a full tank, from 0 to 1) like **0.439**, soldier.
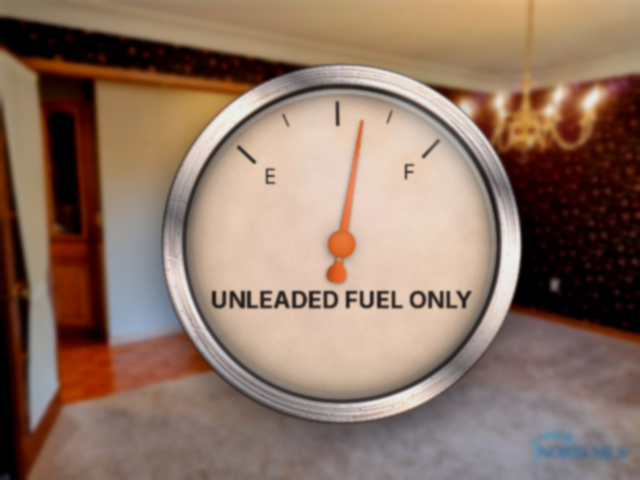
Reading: **0.625**
